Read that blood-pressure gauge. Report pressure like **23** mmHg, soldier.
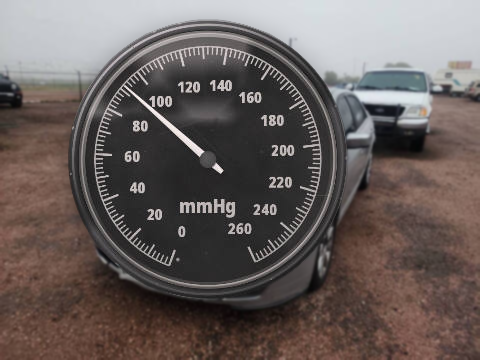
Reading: **92** mmHg
